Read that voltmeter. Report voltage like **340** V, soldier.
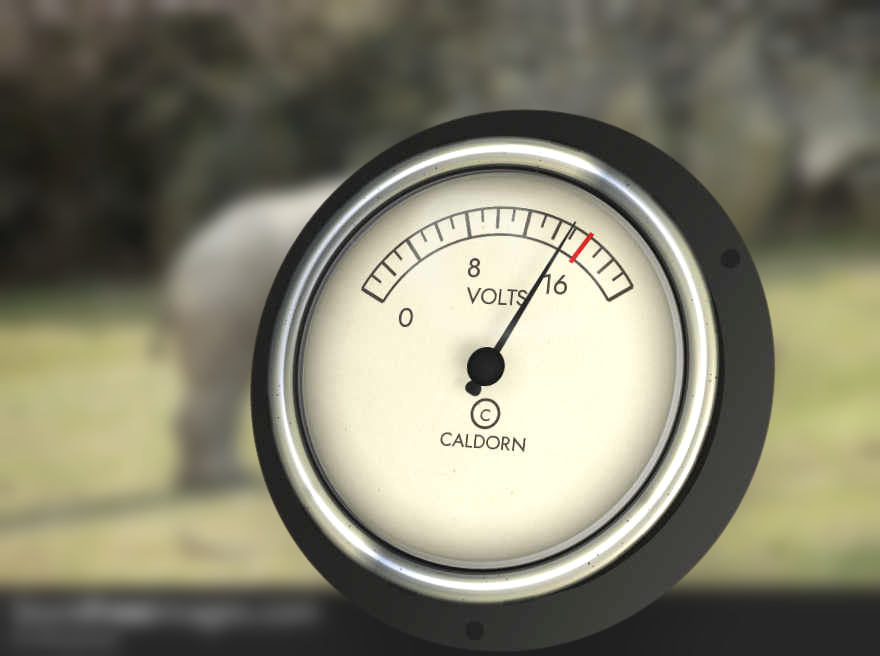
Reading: **15** V
